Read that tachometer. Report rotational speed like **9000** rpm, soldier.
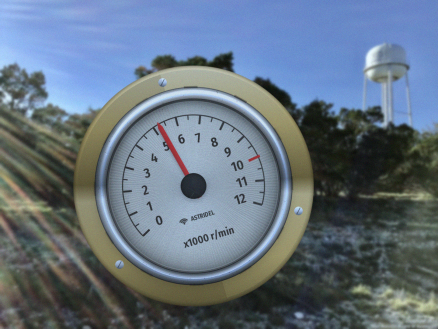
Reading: **5250** rpm
